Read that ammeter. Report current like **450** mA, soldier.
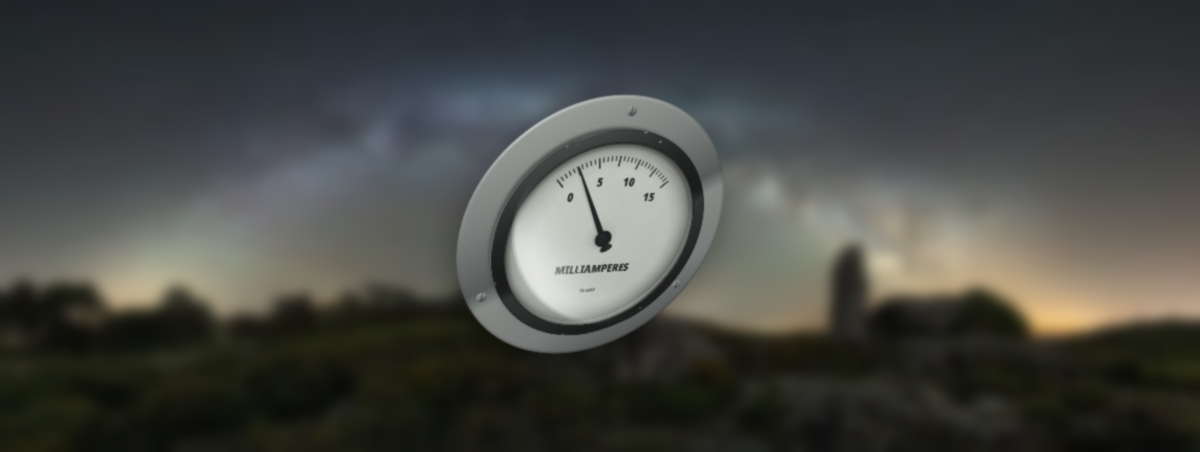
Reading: **2.5** mA
